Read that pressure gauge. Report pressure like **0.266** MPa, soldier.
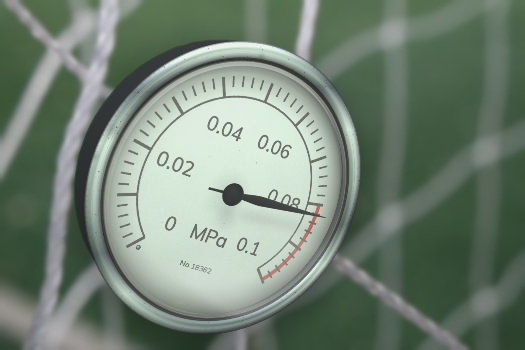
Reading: **0.082** MPa
